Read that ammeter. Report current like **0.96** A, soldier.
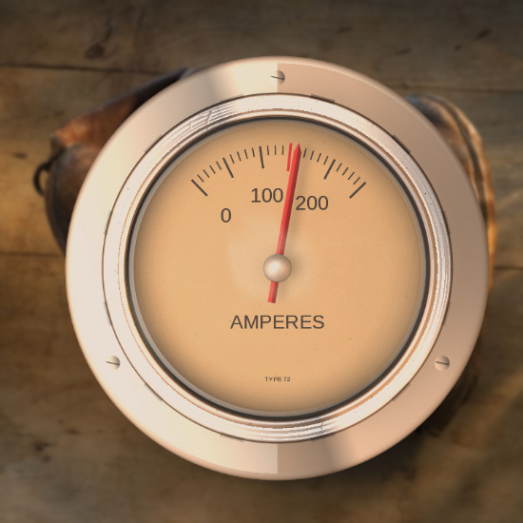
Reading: **150** A
